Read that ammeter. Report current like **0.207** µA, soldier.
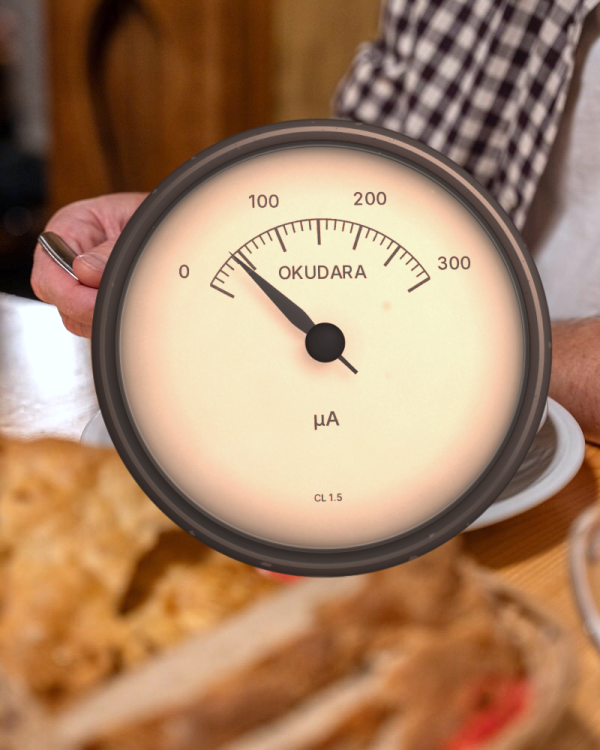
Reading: **40** µA
